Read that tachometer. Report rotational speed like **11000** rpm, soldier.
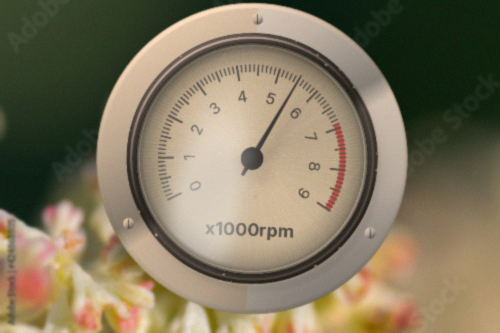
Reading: **5500** rpm
